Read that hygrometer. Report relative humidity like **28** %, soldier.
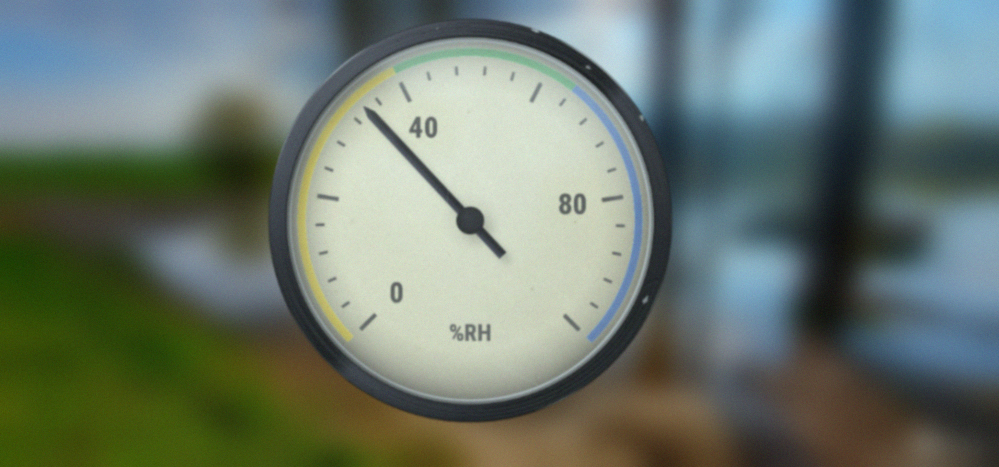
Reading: **34** %
